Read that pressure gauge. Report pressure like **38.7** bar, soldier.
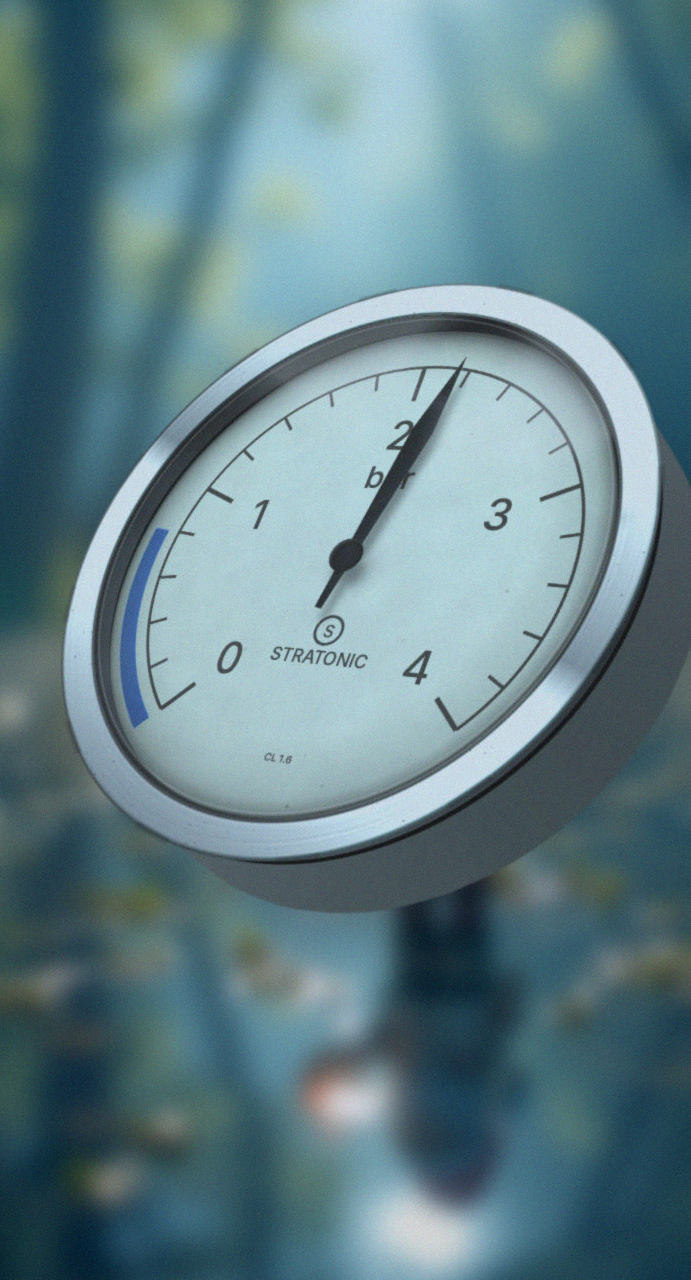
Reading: **2.2** bar
